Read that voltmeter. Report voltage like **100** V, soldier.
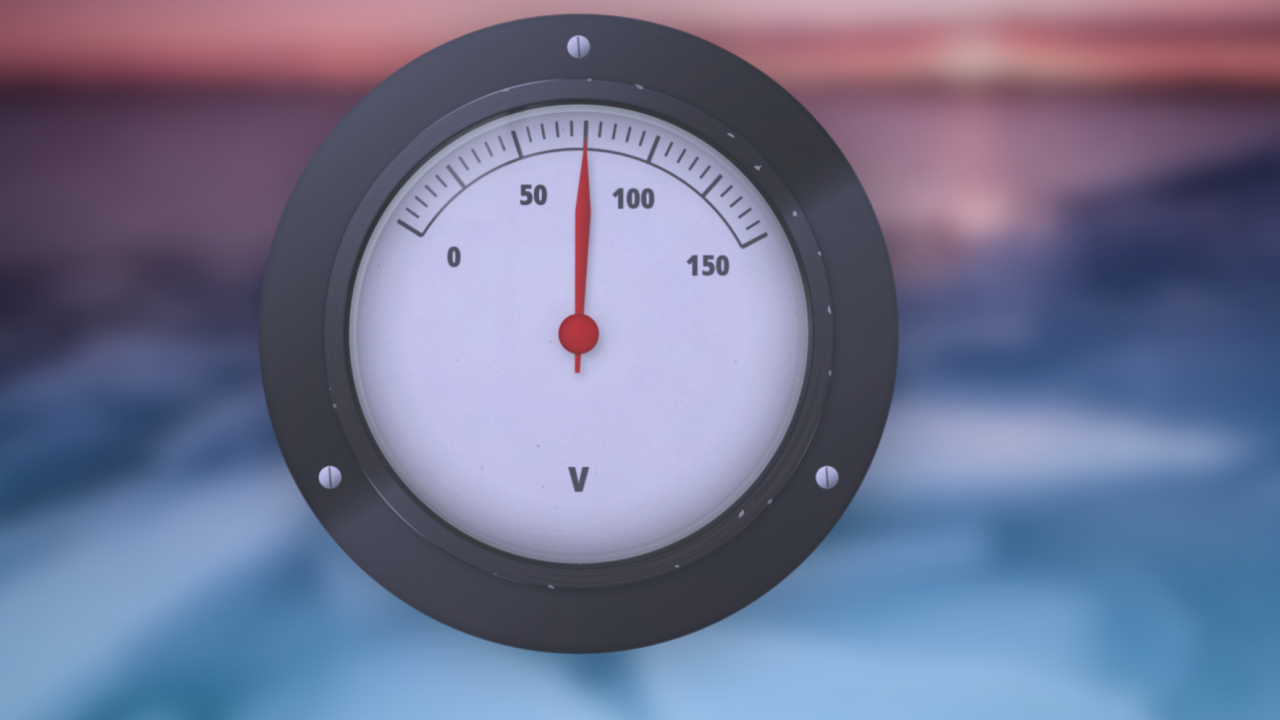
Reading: **75** V
